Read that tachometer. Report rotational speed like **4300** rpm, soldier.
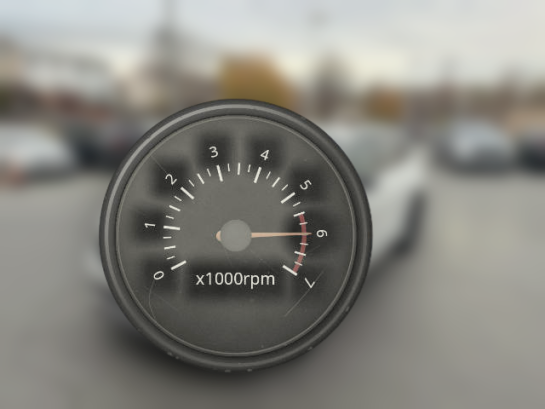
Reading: **6000** rpm
